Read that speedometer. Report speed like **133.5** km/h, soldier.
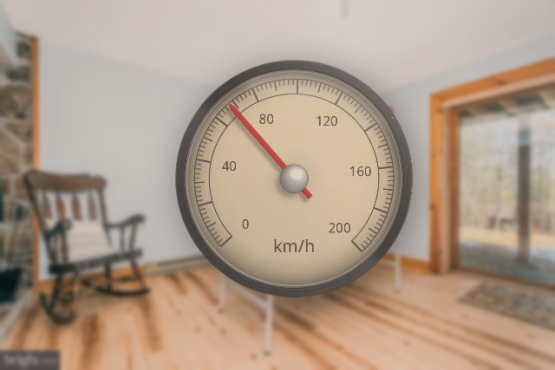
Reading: **68** km/h
